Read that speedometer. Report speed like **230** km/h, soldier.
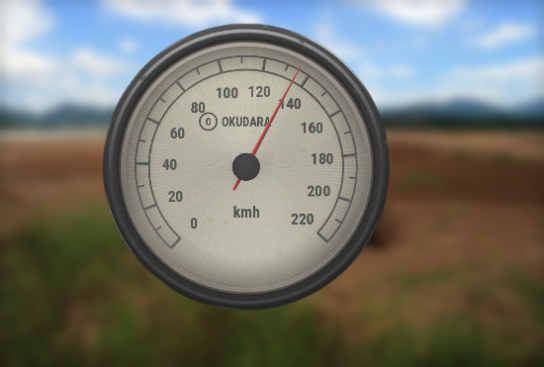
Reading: **135** km/h
